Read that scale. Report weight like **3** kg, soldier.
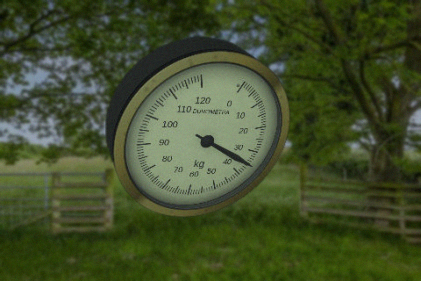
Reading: **35** kg
